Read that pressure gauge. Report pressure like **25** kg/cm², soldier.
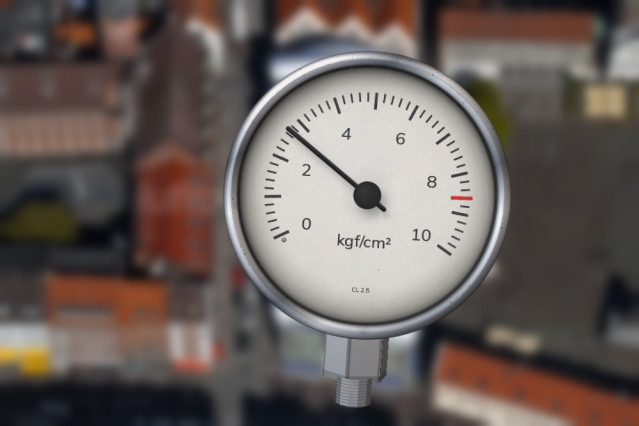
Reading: **2.7** kg/cm²
